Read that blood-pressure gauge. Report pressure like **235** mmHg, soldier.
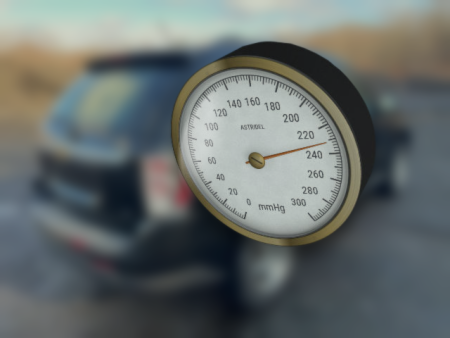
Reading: **230** mmHg
